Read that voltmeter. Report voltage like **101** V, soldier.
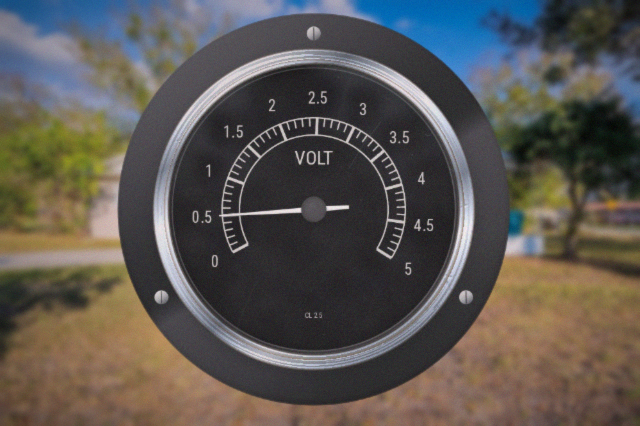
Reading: **0.5** V
